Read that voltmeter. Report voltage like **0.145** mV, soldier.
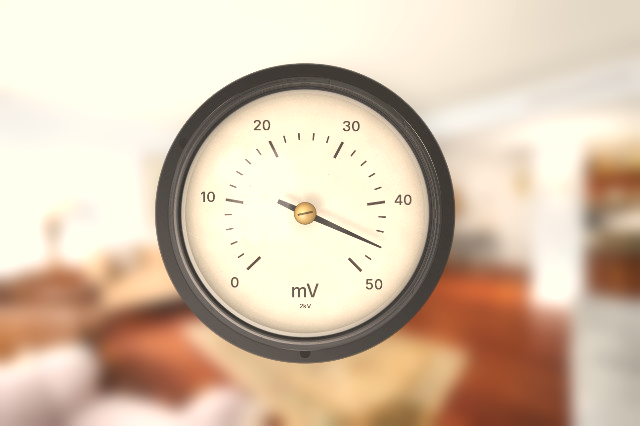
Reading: **46** mV
